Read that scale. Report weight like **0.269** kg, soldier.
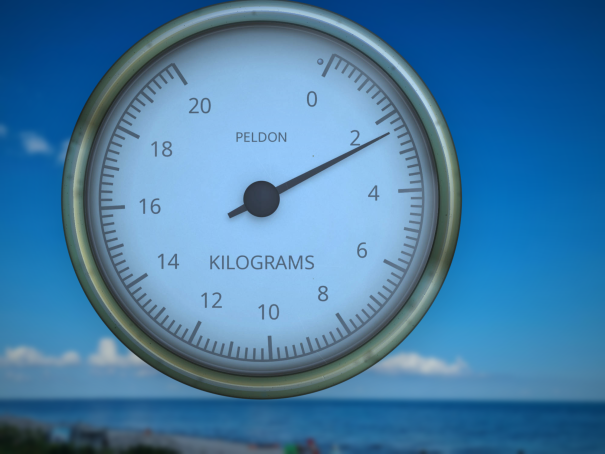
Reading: **2.4** kg
